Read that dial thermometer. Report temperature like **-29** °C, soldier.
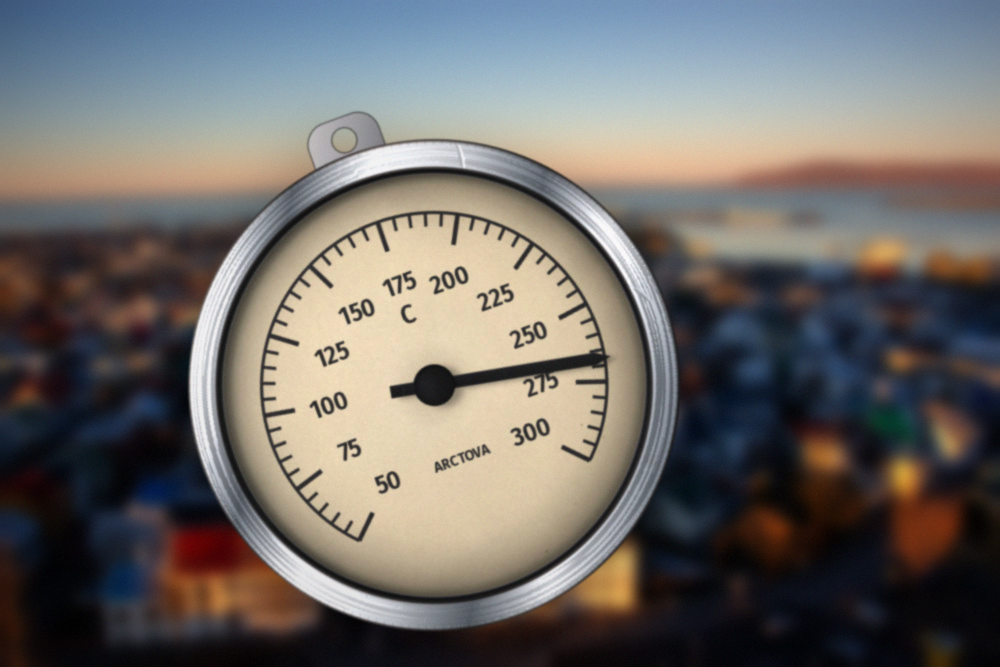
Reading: **267.5** °C
